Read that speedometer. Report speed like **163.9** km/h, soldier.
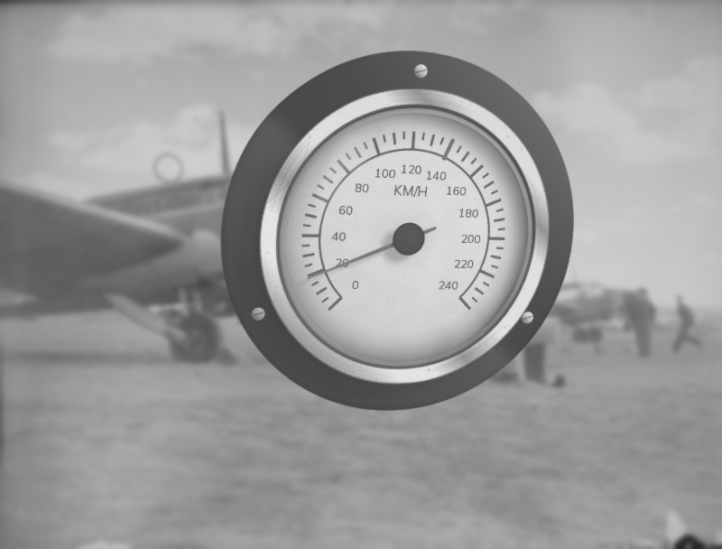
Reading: **20** km/h
